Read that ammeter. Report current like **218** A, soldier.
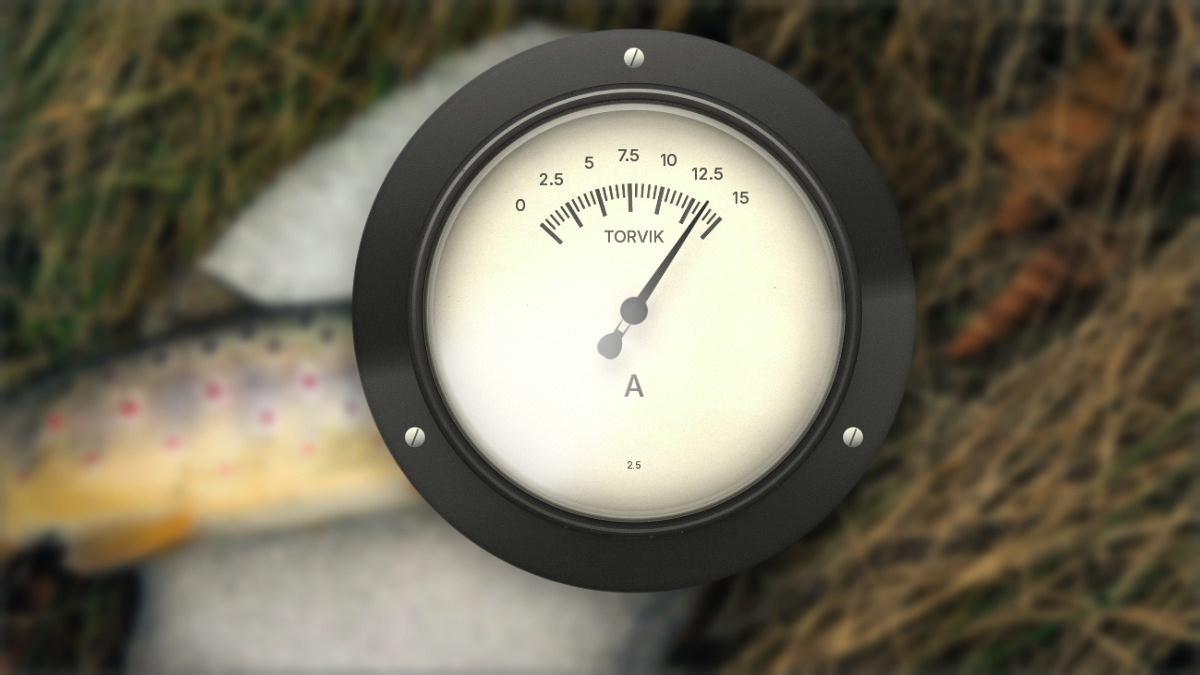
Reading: **13.5** A
